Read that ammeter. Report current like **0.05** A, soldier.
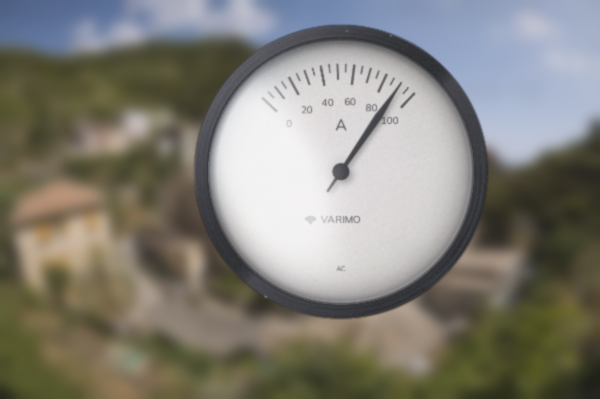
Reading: **90** A
